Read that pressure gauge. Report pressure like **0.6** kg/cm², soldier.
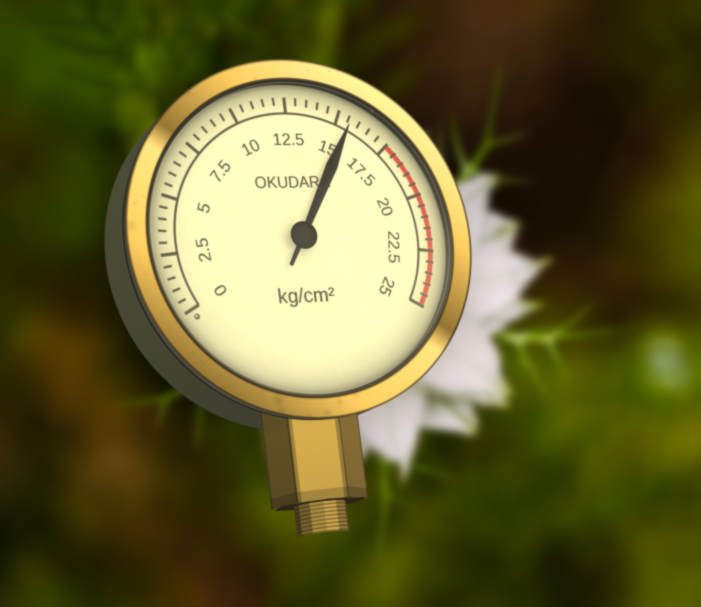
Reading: **15.5** kg/cm²
